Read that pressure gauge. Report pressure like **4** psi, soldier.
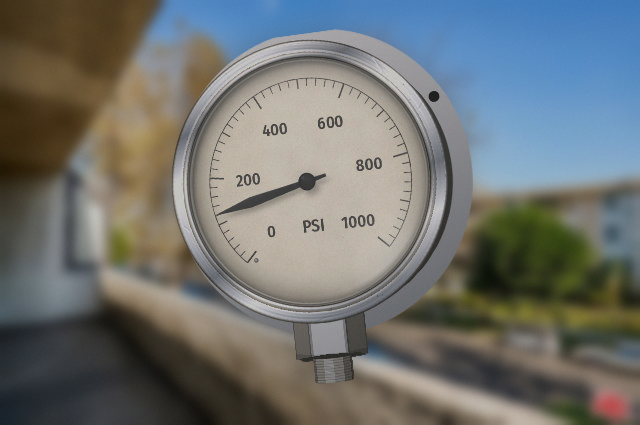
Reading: **120** psi
